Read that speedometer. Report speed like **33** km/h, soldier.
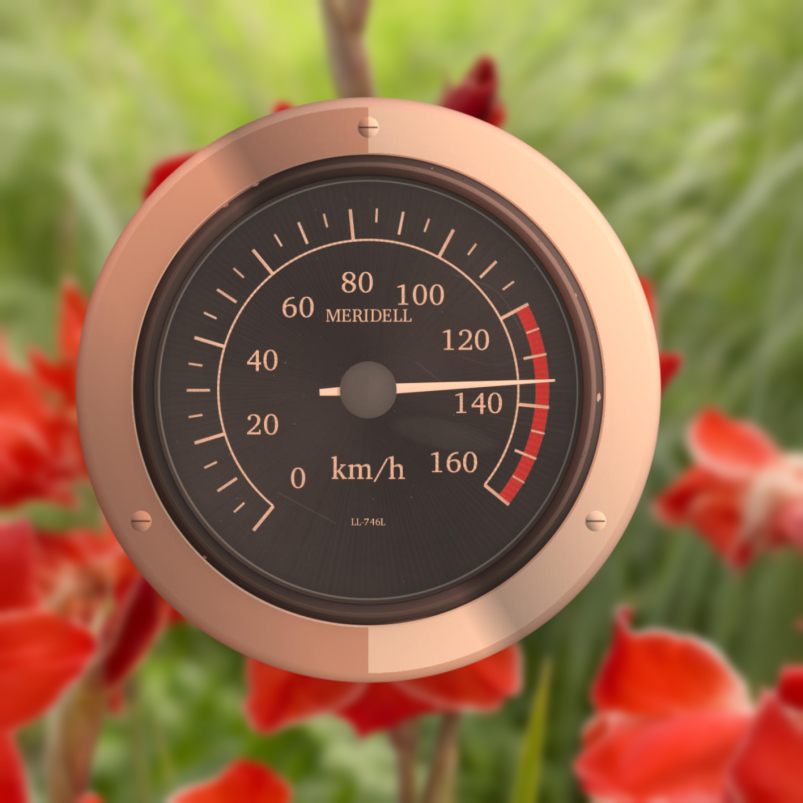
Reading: **135** km/h
